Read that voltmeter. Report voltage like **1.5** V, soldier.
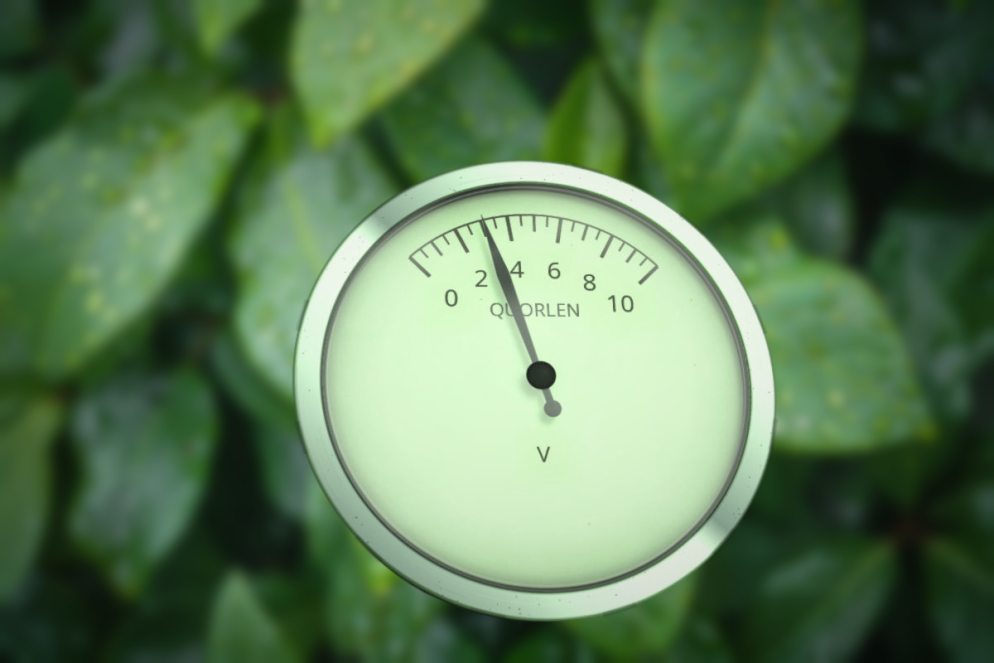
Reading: **3** V
